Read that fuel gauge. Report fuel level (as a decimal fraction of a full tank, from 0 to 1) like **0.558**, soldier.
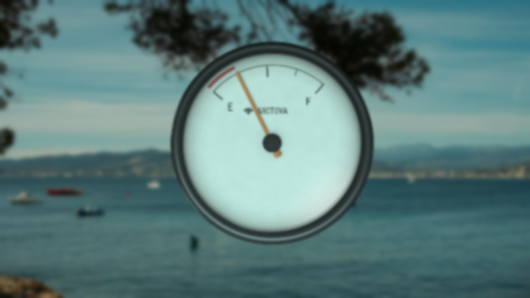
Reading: **0.25**
